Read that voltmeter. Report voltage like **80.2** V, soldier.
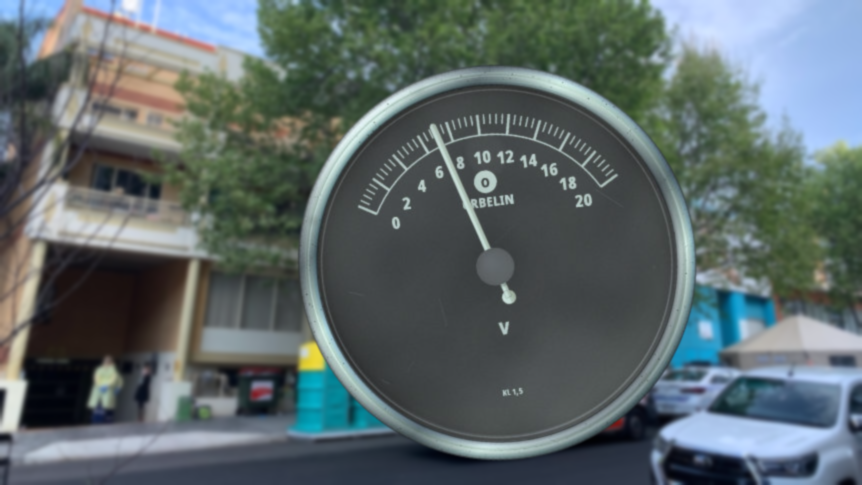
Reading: **7.2** V
